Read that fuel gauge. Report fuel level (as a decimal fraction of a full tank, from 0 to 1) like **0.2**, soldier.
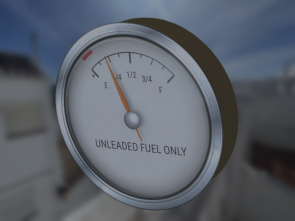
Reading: **0.25**
